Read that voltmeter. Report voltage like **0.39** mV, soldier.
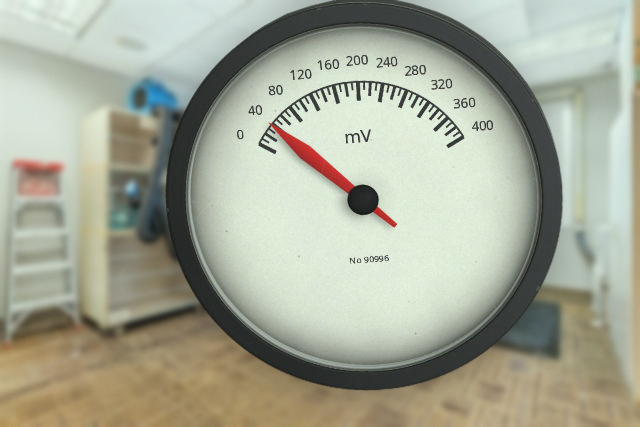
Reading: **40** mV
